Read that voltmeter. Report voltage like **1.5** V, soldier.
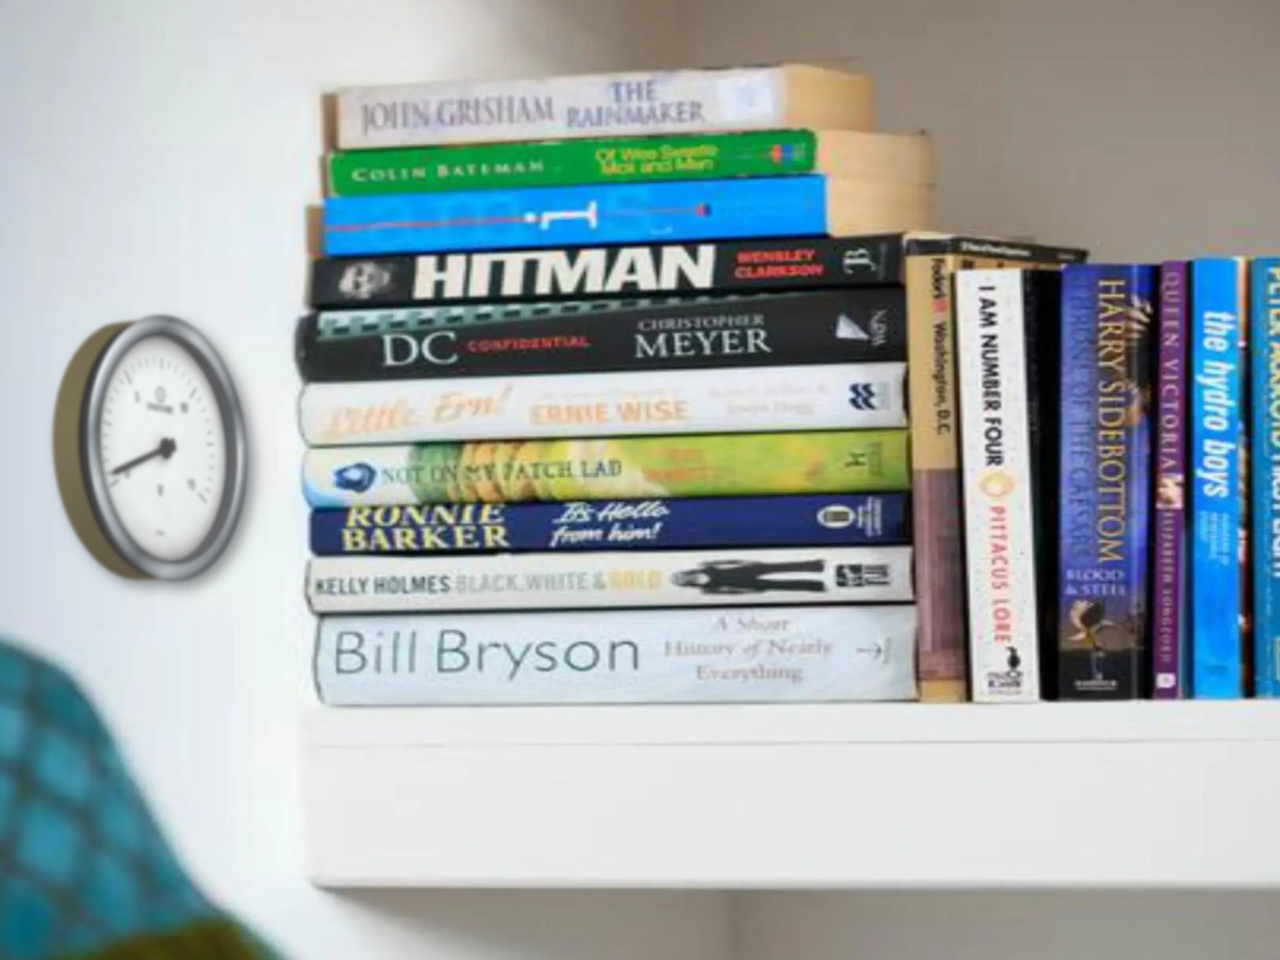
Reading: **0.5** V
